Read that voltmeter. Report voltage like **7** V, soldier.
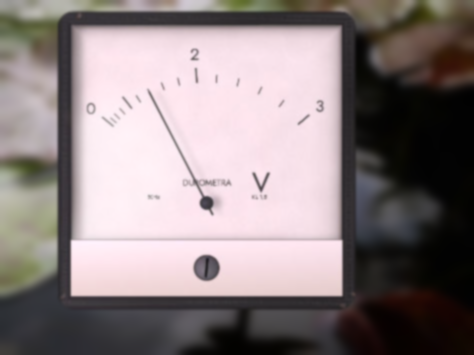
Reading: **1.4** V
